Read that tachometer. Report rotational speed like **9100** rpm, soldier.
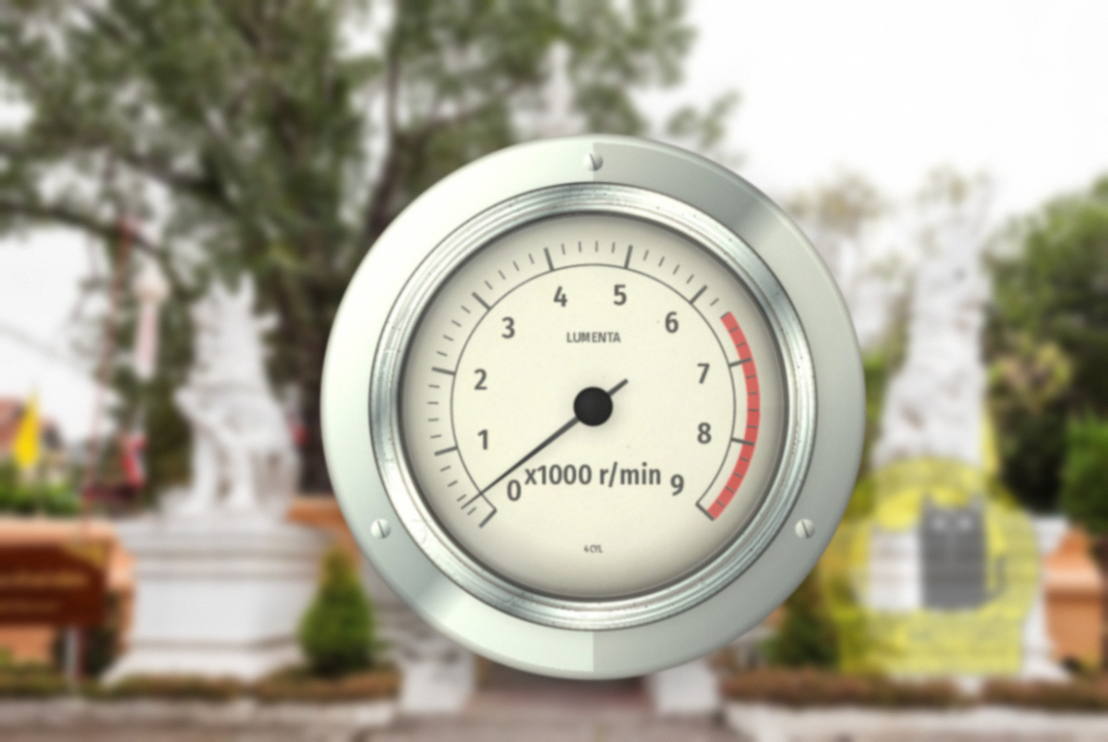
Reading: **300** rpm
